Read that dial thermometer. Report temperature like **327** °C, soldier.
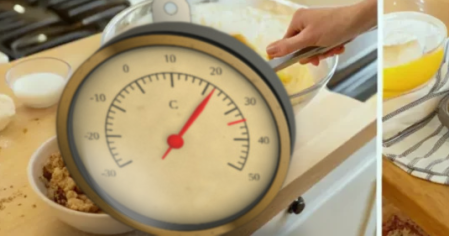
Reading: **22** °C
